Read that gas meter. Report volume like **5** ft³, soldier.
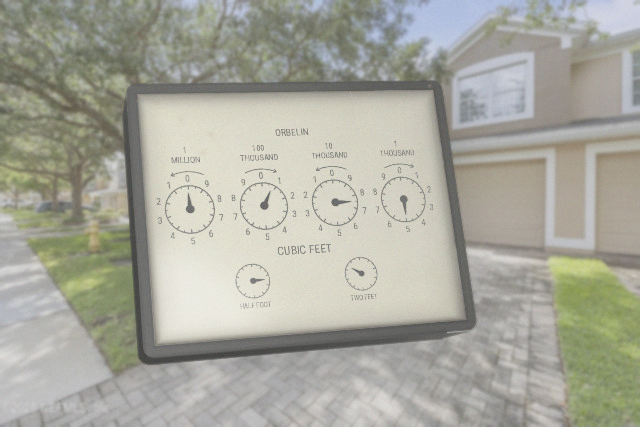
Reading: **7500** ft³
